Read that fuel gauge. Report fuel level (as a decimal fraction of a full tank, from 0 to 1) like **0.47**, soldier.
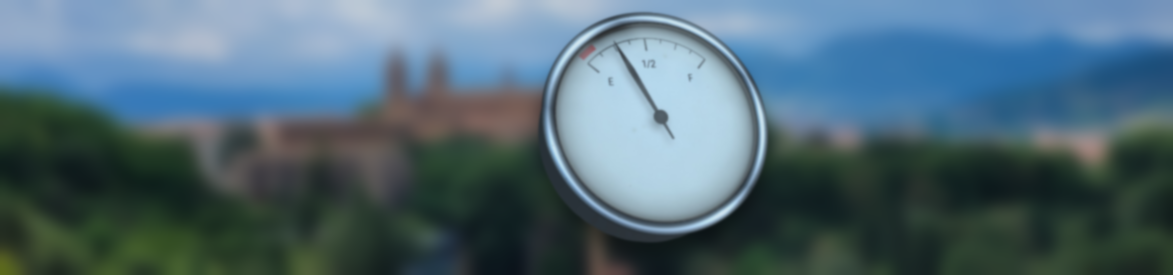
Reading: **0.25**
